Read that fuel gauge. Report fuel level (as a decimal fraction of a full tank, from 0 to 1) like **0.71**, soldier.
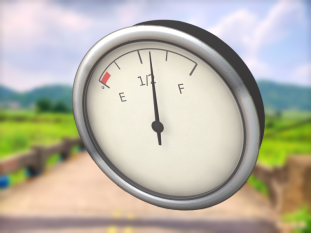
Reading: **0.625**
